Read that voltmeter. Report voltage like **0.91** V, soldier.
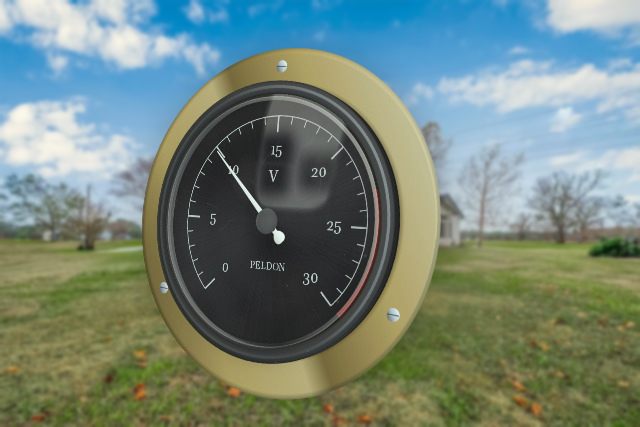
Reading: **10** V
